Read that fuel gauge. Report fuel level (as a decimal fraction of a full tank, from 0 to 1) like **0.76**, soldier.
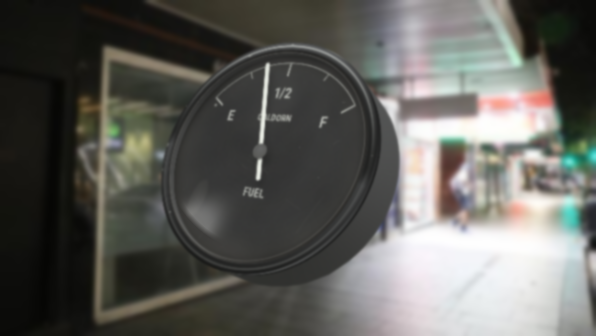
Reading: **0.375**
